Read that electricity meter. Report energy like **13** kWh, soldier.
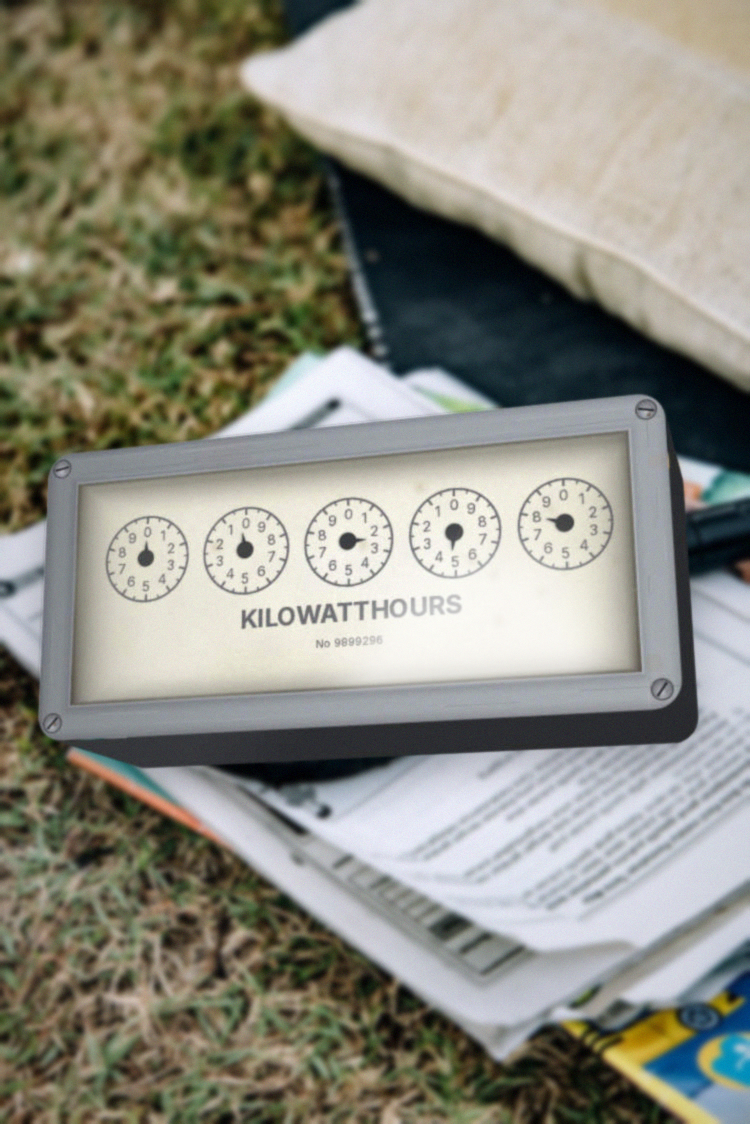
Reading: **248** kWh
